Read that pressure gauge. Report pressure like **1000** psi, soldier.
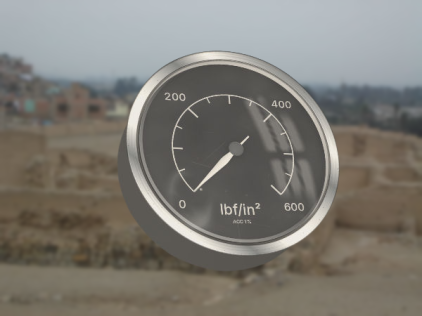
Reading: **0** psi
